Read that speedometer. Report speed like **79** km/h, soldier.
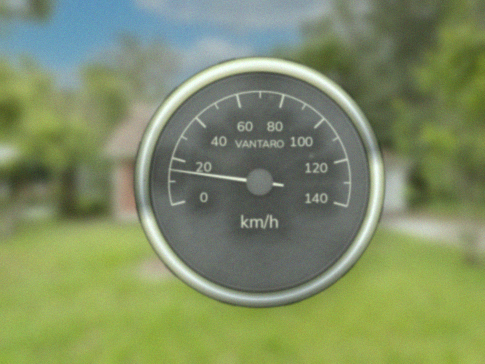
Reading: **15** km/h
